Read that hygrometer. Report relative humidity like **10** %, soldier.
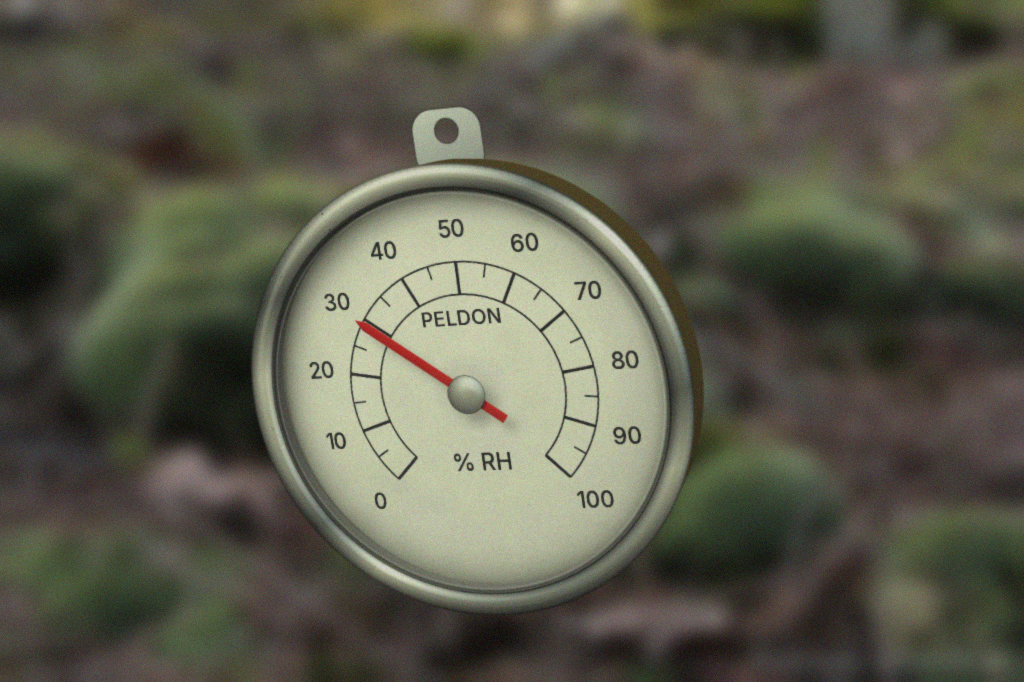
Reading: **30** %
